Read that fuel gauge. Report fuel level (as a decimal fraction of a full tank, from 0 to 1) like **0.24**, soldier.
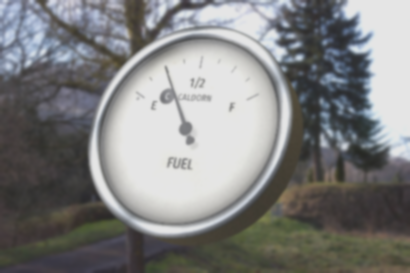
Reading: **0.25**
